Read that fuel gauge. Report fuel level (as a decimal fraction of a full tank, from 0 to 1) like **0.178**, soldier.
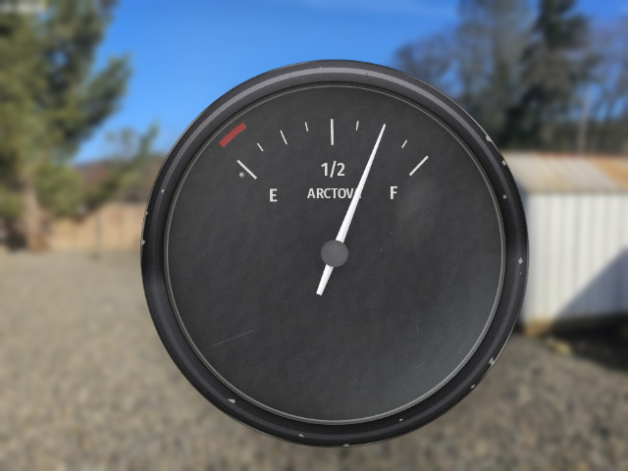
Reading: **0.75**
